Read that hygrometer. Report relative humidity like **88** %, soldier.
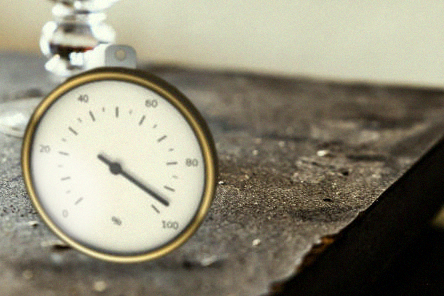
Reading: **95** %
